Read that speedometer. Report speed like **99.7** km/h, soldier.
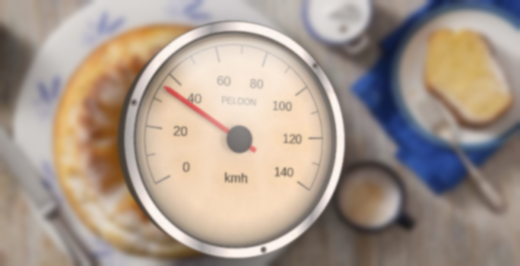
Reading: **35** km/h
